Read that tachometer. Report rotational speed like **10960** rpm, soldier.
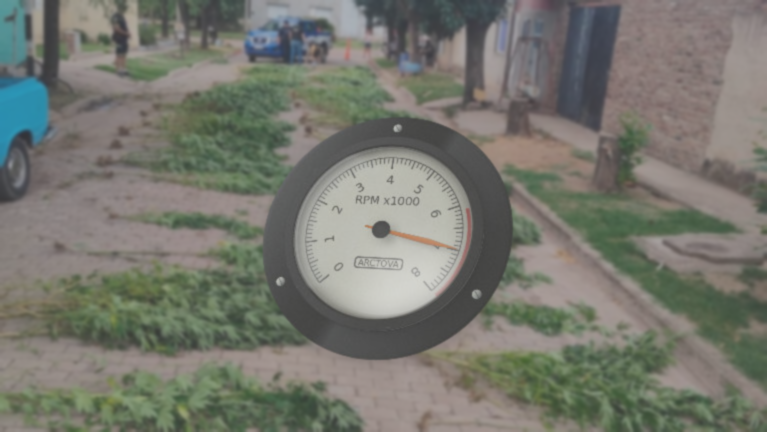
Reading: **7000** rpm
